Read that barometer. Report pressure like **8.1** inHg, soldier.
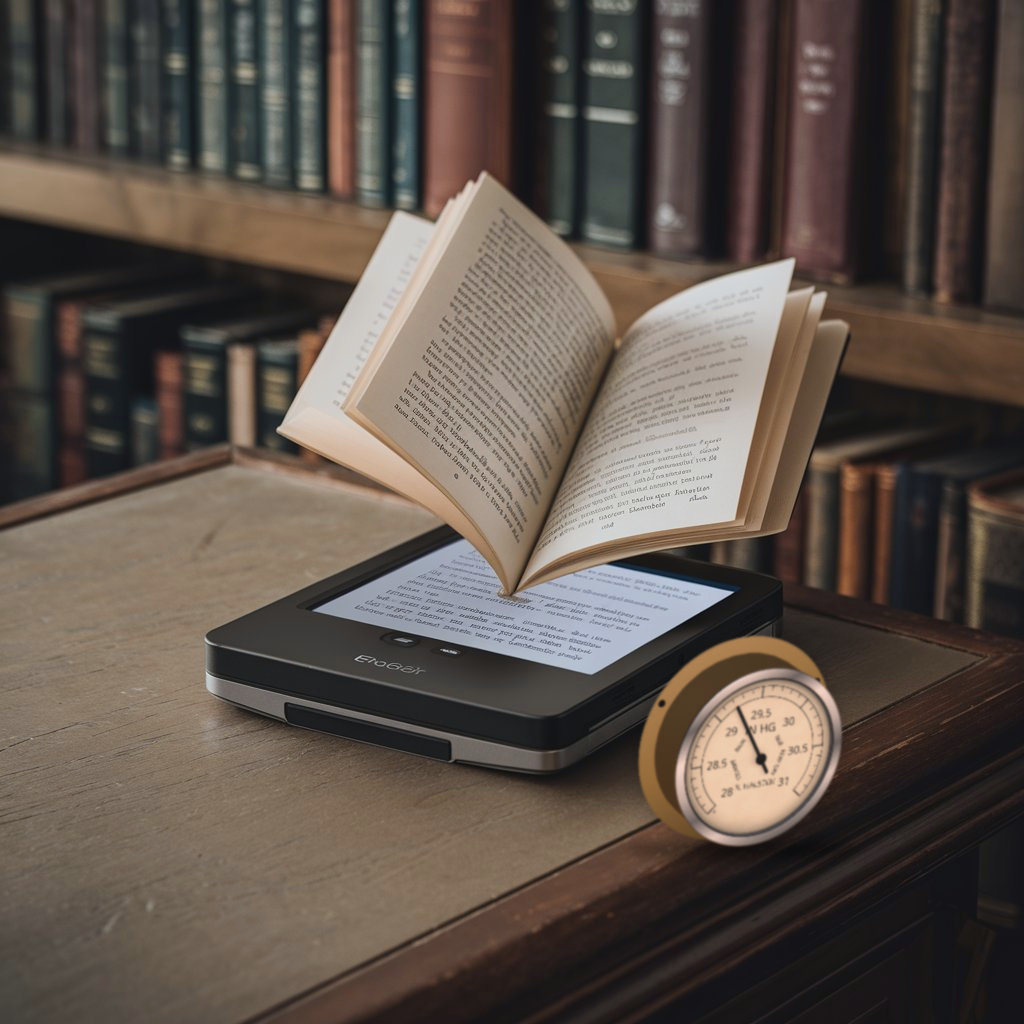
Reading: **29.2** inHg
